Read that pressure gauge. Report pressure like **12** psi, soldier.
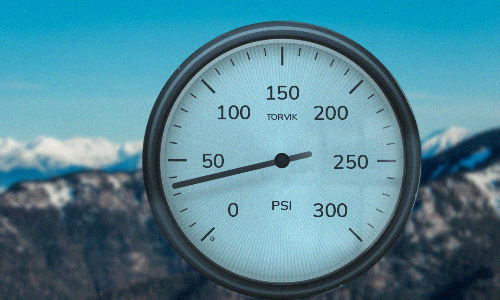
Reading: **35** psi
